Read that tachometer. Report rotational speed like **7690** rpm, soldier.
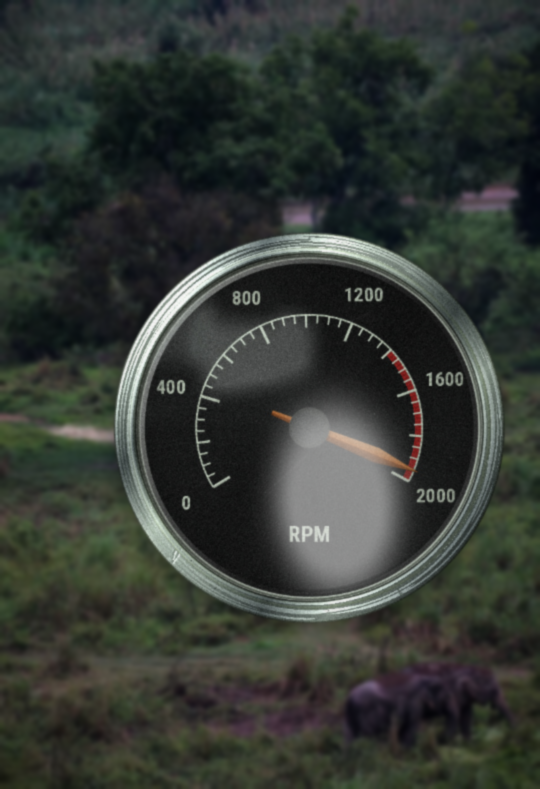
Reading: **1950** rpm
